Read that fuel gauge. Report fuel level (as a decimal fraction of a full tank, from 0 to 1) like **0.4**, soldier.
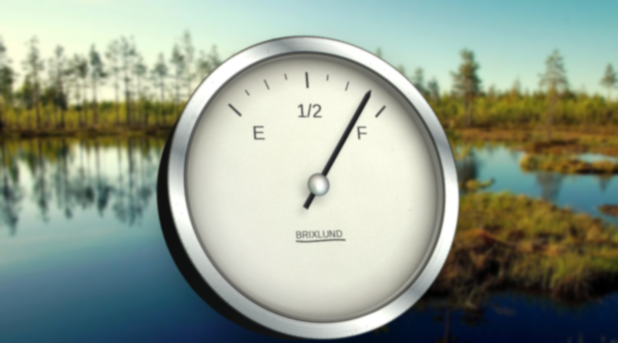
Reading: **0.875**
